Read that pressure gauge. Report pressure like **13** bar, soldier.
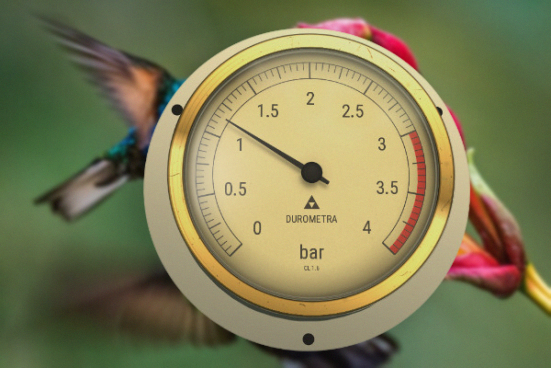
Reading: **1.15** bar
